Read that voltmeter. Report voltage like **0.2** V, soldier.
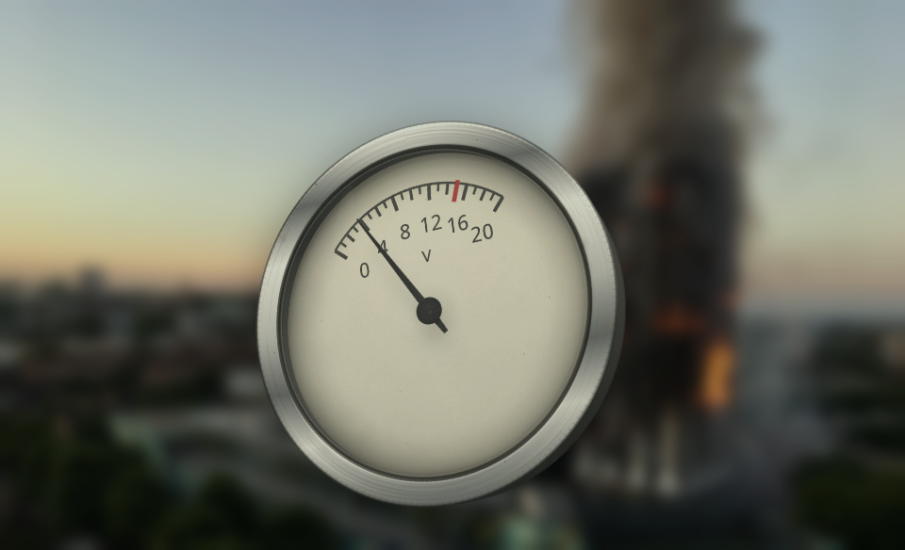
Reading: **4** V
